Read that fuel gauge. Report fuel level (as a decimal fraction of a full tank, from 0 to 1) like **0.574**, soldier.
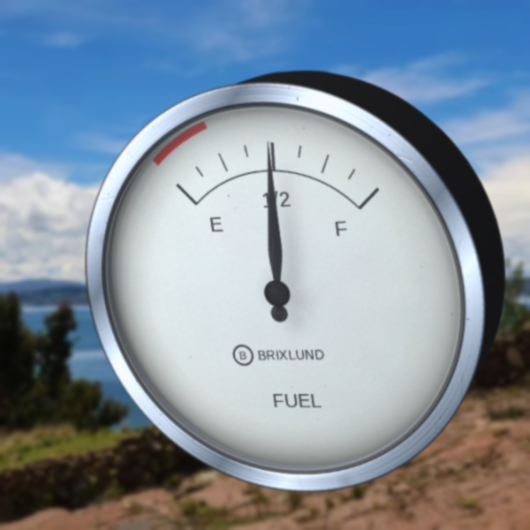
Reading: **0.5**
